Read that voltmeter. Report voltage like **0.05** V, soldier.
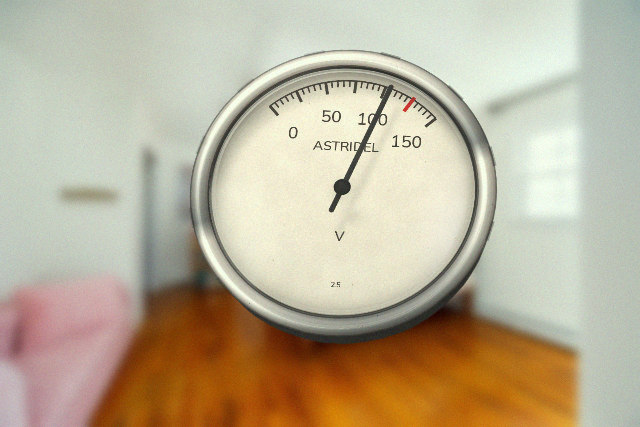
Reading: **105** V
